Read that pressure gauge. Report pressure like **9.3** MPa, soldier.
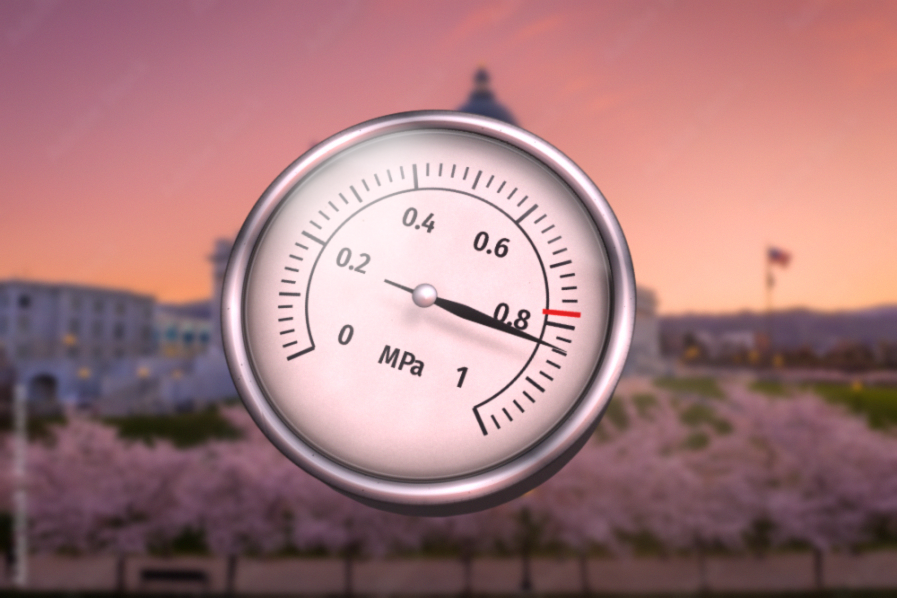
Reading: **0.84** MPa
